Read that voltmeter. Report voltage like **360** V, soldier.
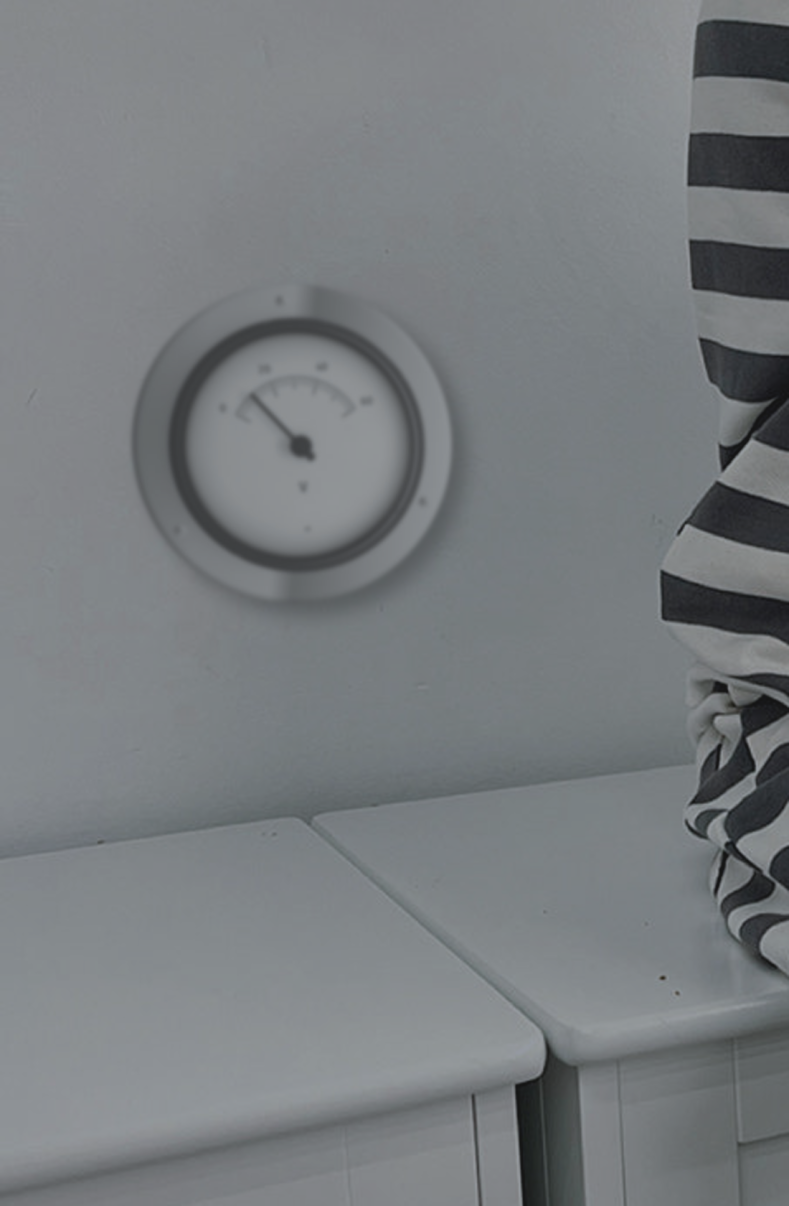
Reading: **10** V
